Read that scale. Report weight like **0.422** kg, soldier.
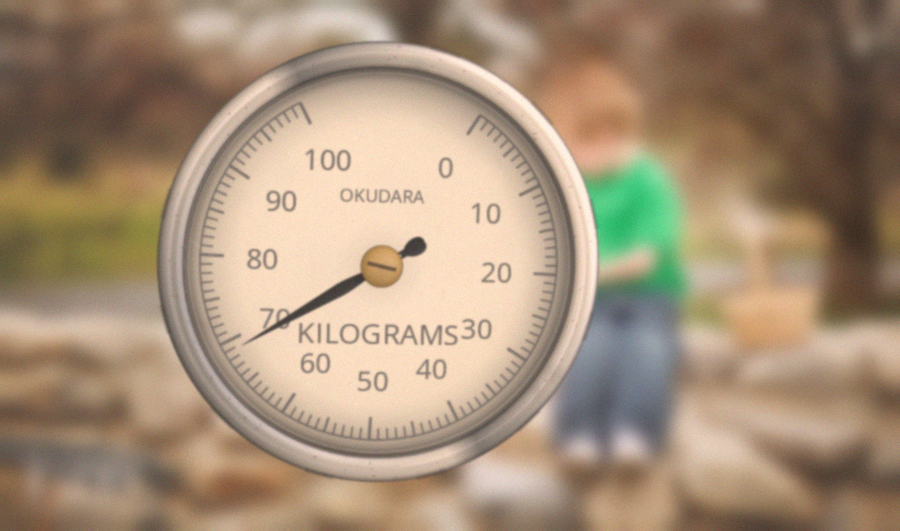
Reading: **69** kg
